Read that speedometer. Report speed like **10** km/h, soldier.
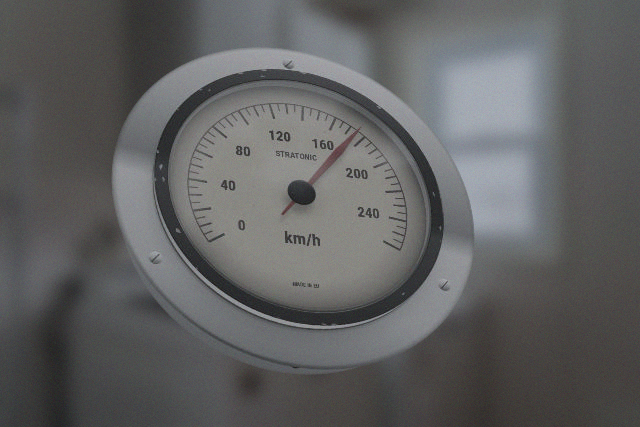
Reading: **175** km/h
